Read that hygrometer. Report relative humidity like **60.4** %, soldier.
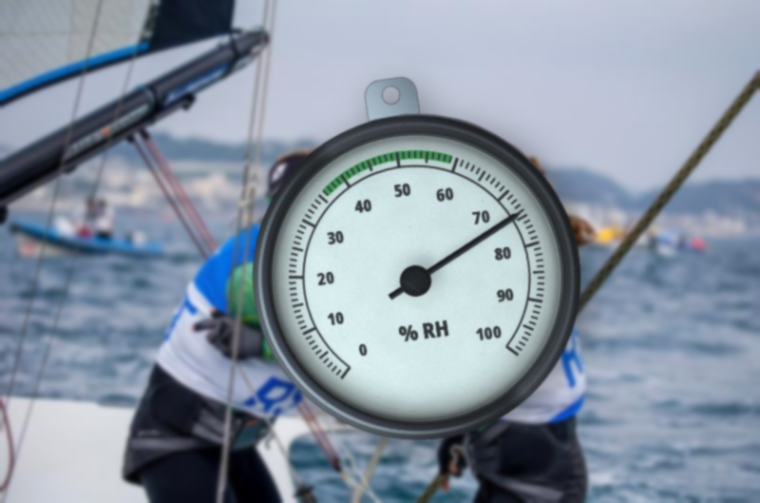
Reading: **74** %
